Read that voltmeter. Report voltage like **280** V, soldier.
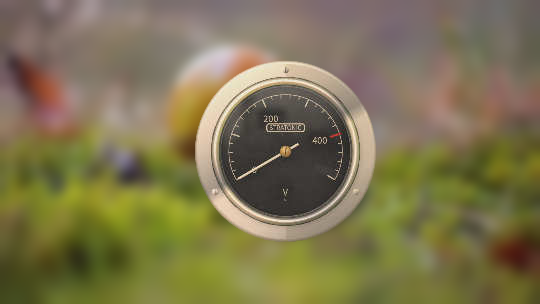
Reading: **0** V
